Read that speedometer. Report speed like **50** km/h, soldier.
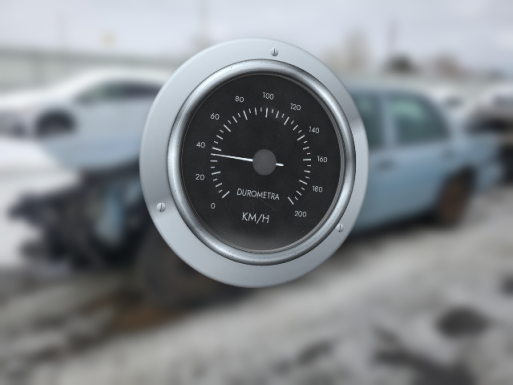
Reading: **35** km/h
